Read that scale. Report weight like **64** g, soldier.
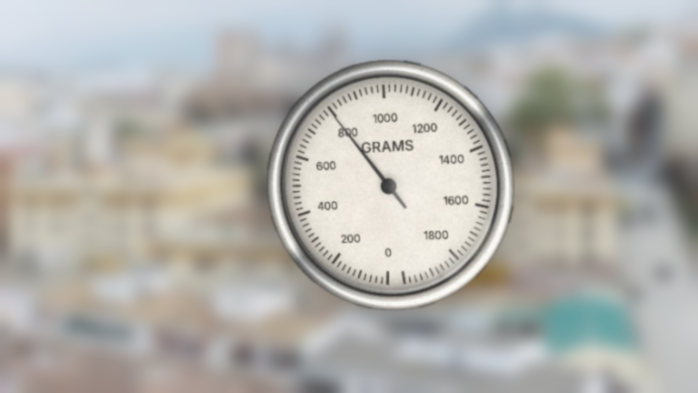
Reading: **800** g
